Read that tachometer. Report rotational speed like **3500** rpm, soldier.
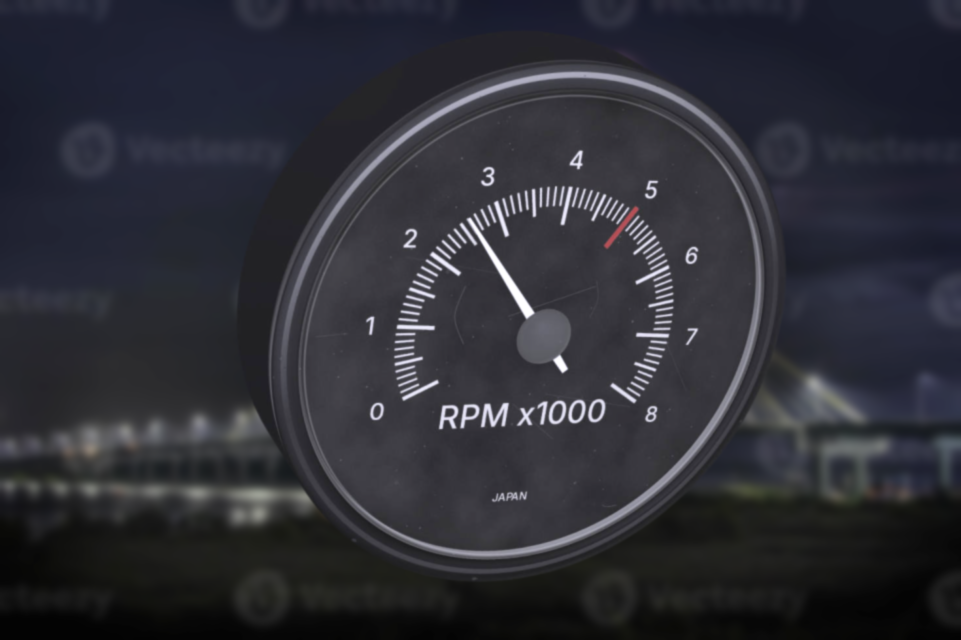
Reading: **2600** rpm
